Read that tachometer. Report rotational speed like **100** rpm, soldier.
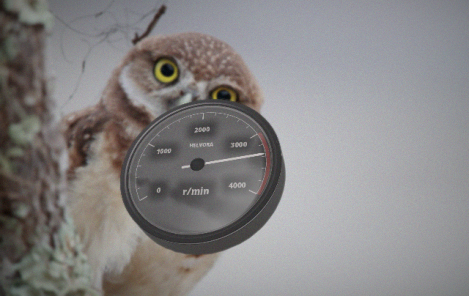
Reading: **3400** rpm
